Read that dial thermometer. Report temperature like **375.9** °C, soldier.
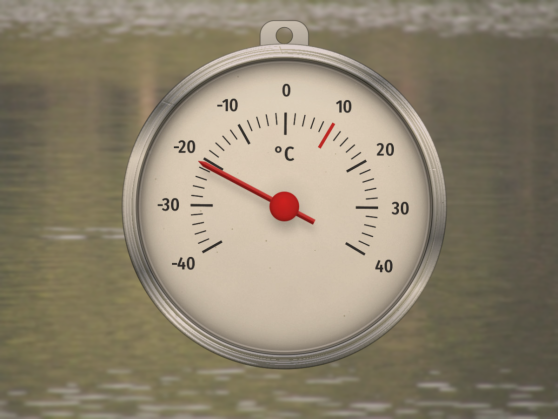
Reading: **-21** °C
